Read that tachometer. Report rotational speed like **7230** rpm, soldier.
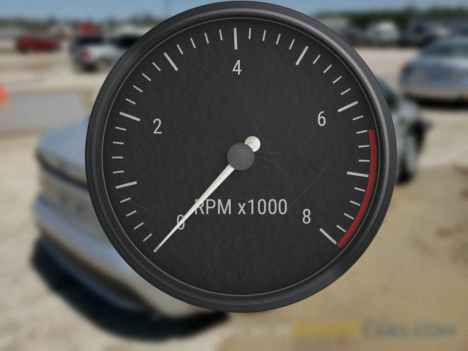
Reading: **0** rpm
